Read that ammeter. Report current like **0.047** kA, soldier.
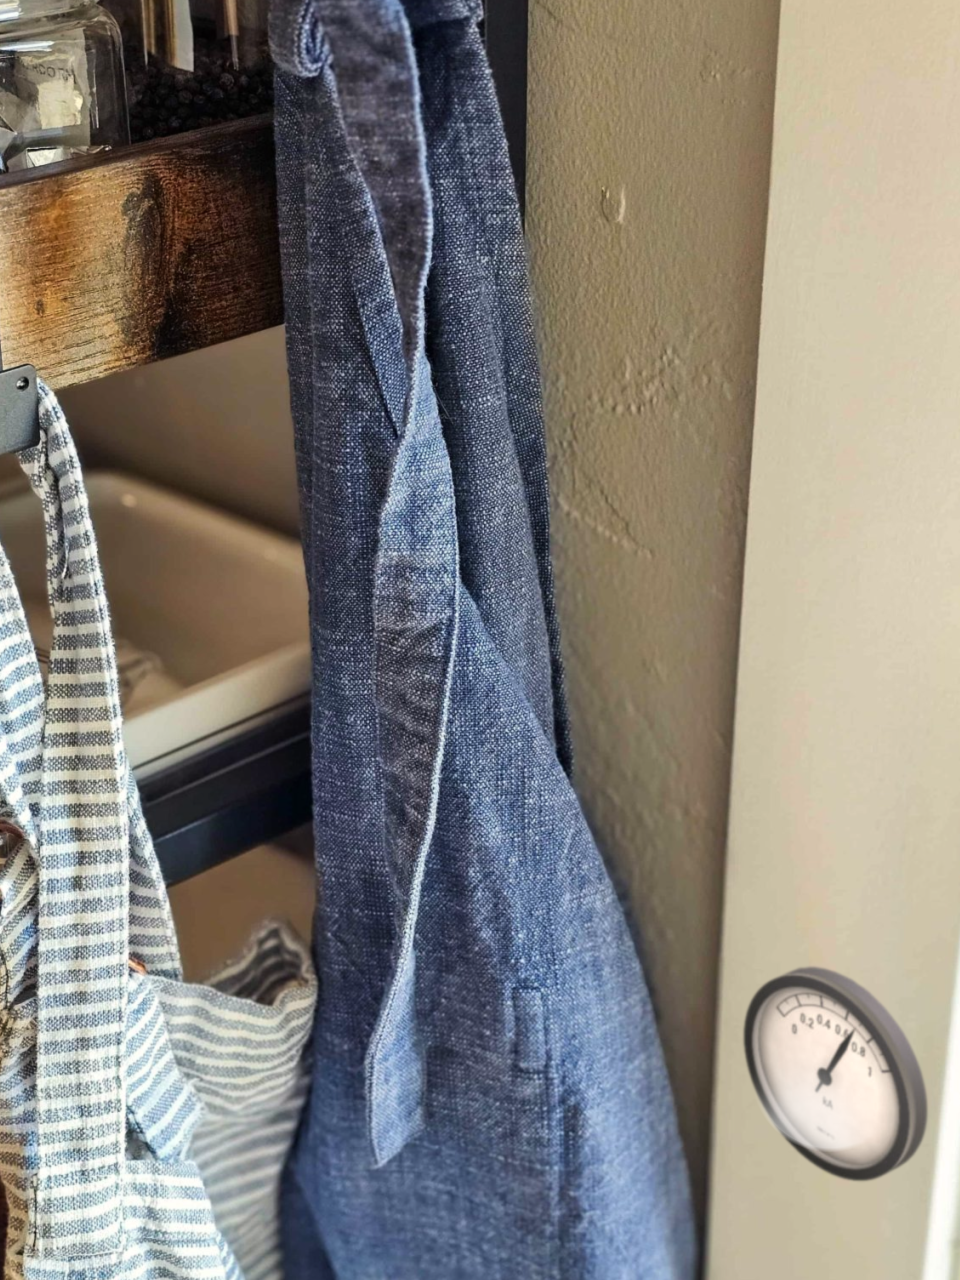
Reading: **0.7** kA
